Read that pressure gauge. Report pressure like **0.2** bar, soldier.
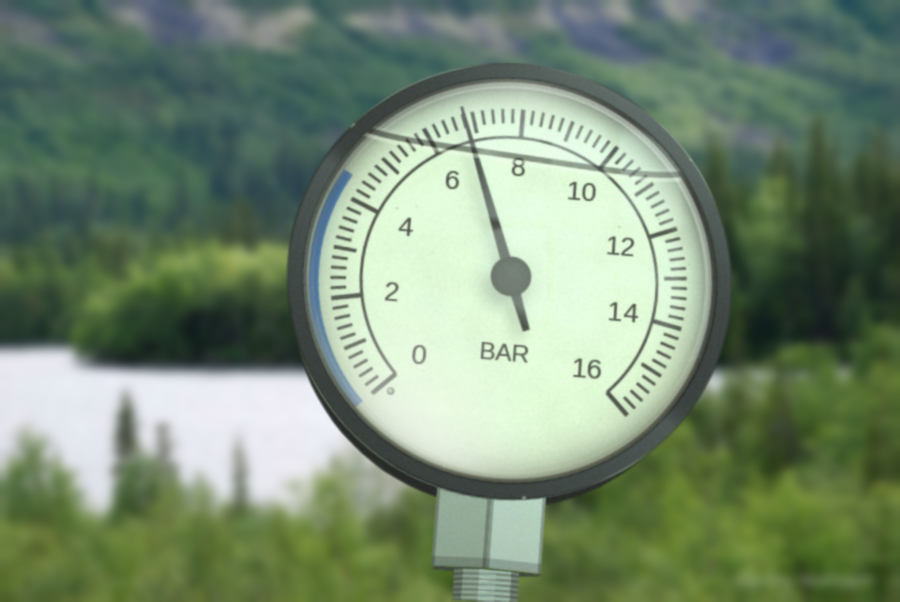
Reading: **6.8** bar
